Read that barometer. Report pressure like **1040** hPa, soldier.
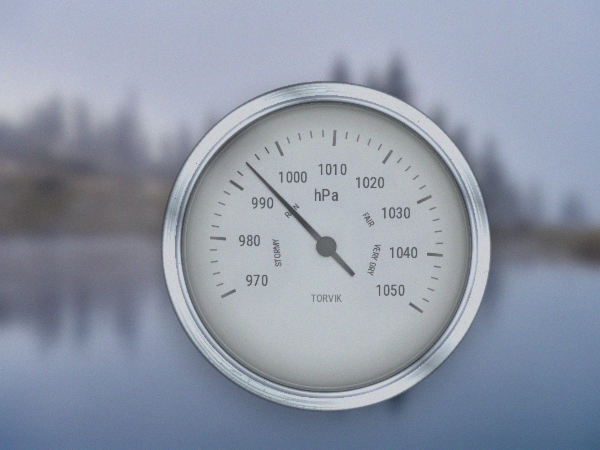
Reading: **994** hPa
